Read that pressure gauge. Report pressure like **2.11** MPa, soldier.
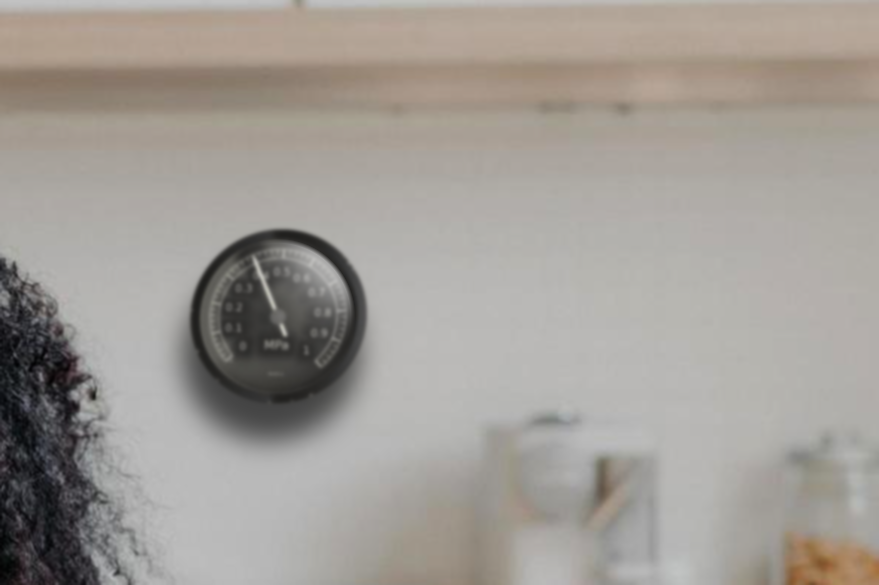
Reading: **0.4** MPa
